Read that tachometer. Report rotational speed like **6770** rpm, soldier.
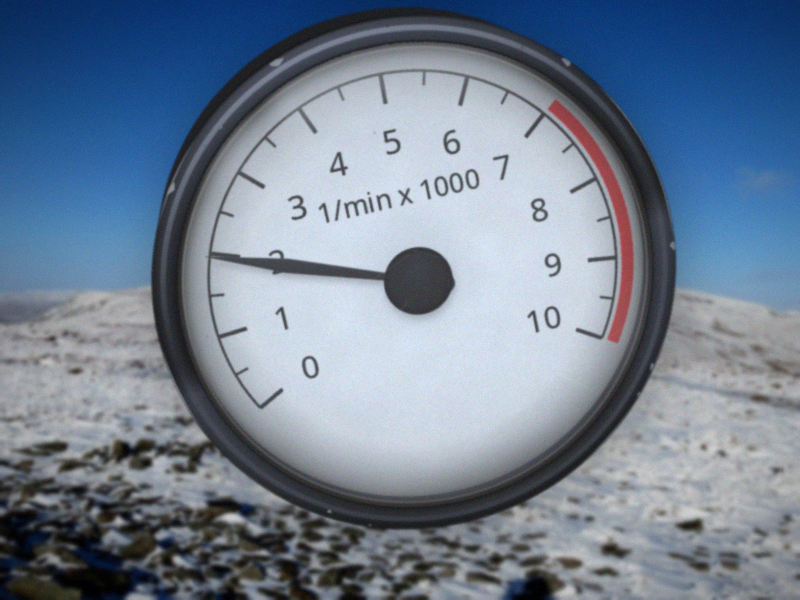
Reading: **2000** rpm
